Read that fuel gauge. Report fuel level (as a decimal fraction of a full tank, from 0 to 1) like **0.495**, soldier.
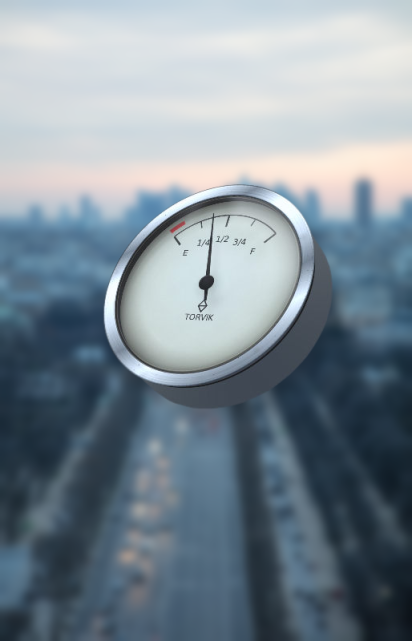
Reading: **0.375**
